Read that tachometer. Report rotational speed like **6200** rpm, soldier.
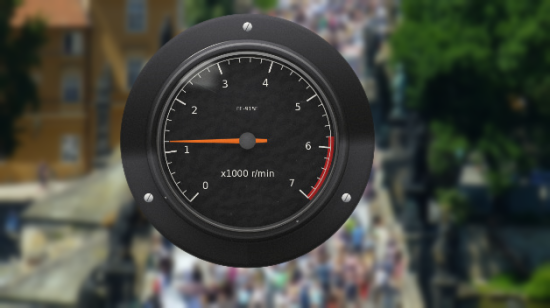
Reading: **1200** rpm
